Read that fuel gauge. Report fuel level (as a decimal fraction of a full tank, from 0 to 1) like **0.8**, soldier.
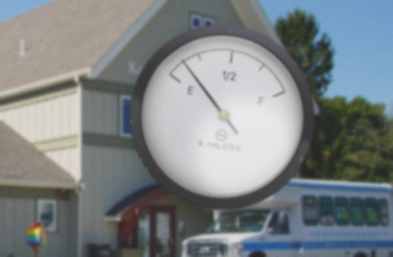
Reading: **0.125**
